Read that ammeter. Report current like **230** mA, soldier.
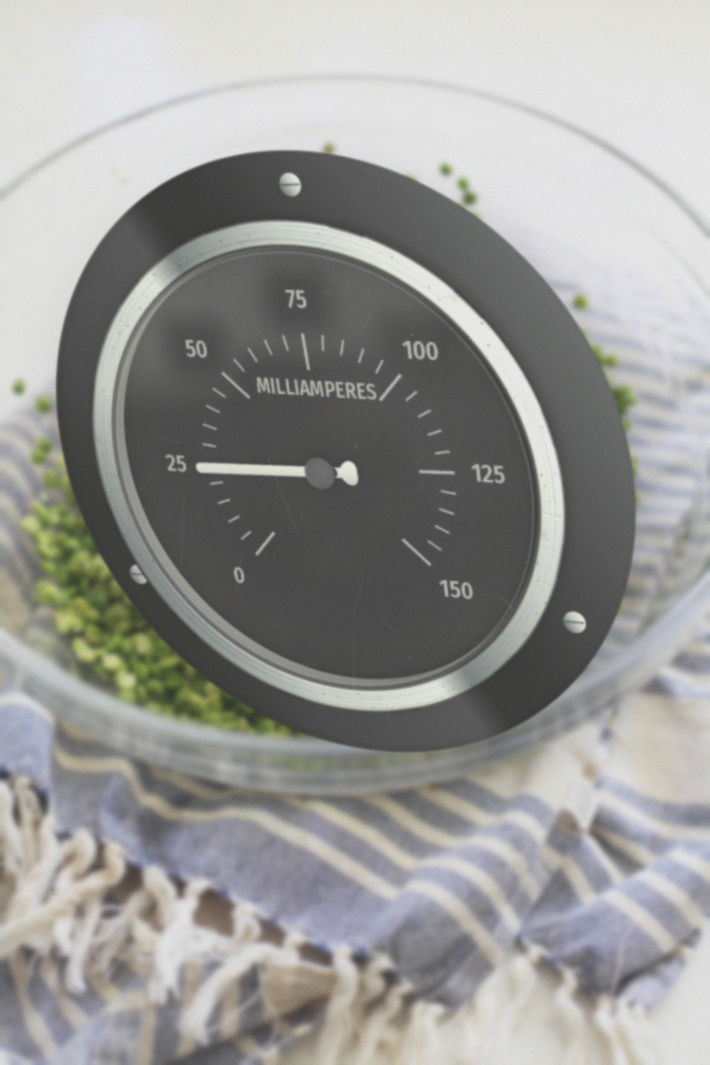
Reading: **25** mA
